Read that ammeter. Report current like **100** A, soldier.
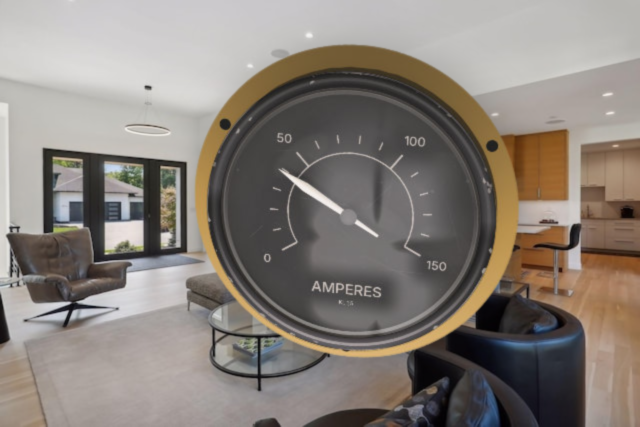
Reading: **40** A
